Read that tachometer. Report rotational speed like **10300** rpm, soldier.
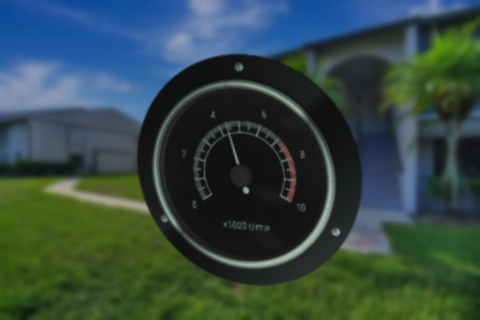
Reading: **4500** rpm
